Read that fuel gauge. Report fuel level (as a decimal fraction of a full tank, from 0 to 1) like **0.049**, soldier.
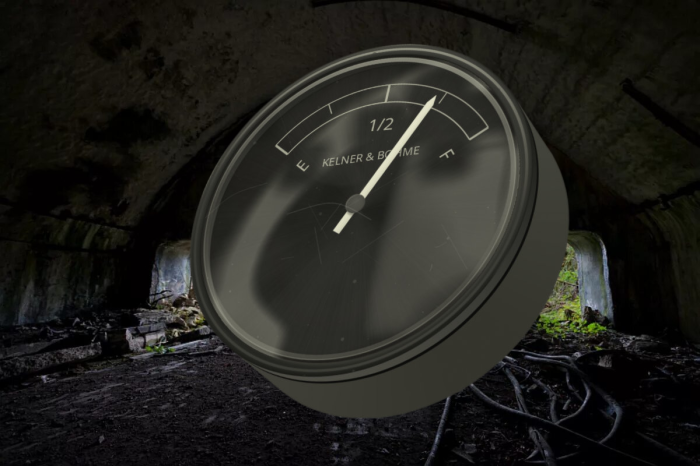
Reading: **0.75**
